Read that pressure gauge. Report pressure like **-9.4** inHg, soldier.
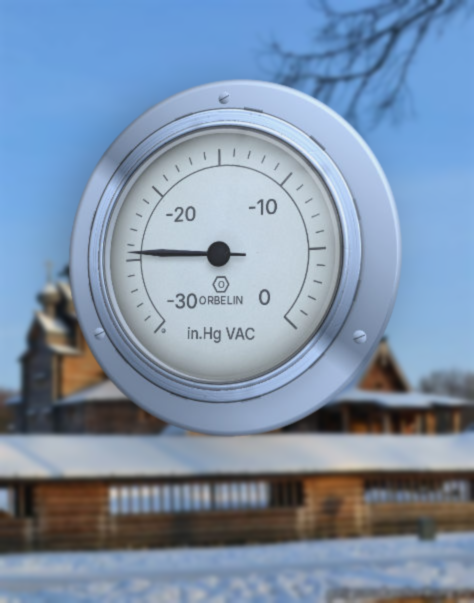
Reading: **-24.5** inHg
